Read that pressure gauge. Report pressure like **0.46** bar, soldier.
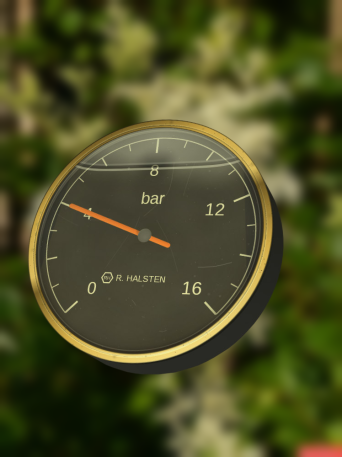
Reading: **4** bar
